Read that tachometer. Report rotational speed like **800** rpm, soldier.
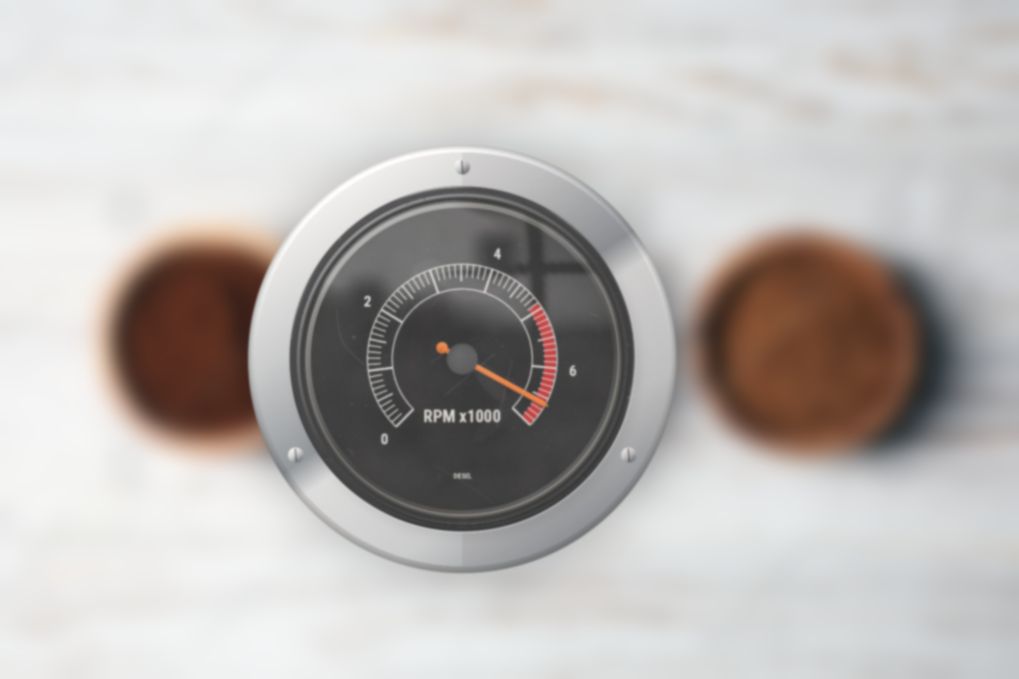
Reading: **6600** rpm
